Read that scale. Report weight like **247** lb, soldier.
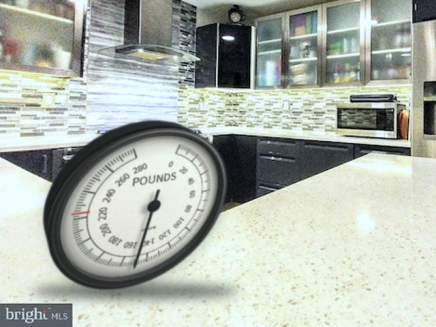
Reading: **150** lb
